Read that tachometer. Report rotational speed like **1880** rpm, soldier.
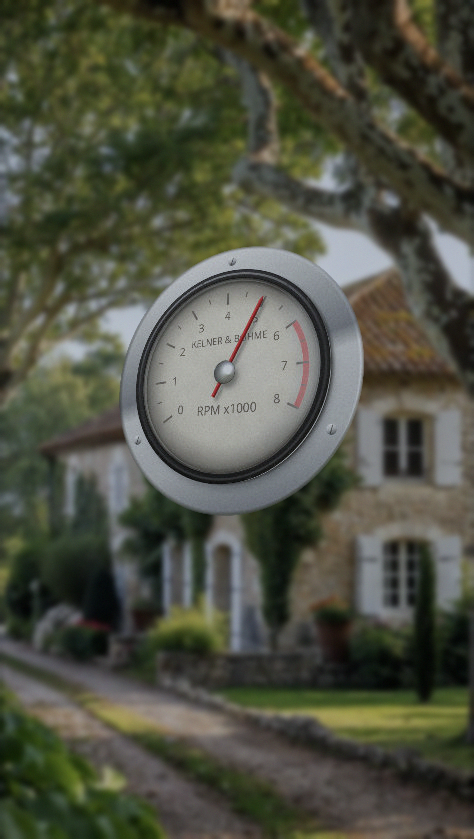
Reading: **5000** rpm
